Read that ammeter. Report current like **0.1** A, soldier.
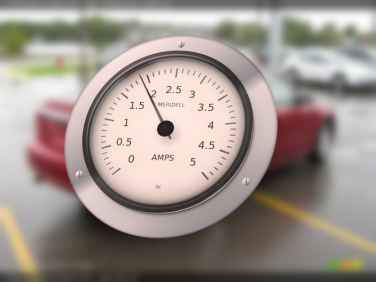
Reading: **1.9** A
